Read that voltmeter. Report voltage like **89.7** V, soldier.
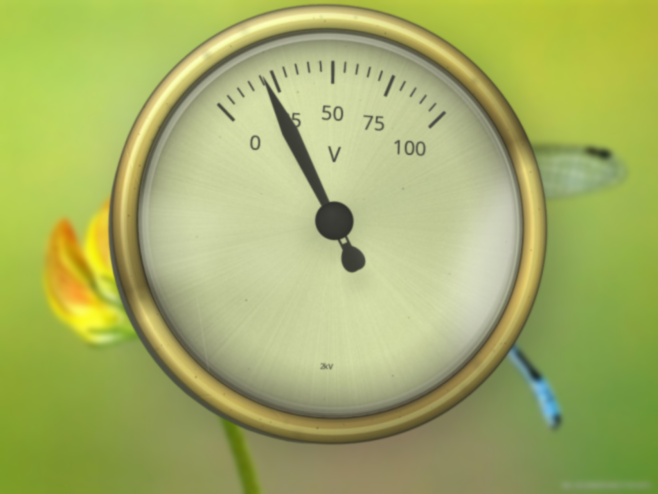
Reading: **20** V
